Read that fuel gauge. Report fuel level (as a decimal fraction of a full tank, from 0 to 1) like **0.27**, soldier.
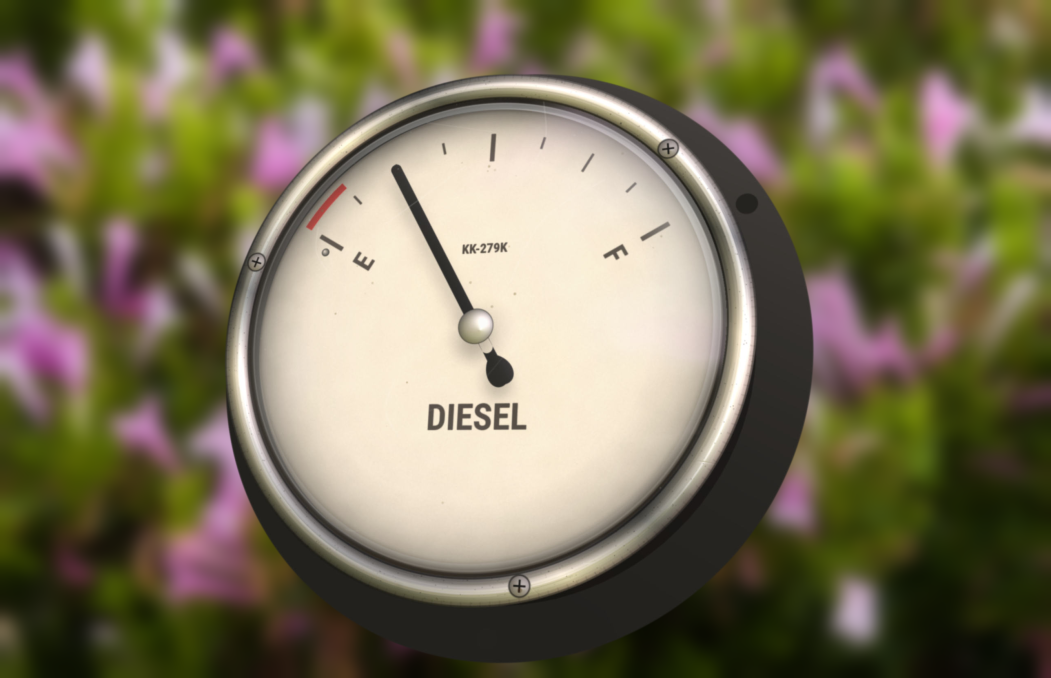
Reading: **0.25**
